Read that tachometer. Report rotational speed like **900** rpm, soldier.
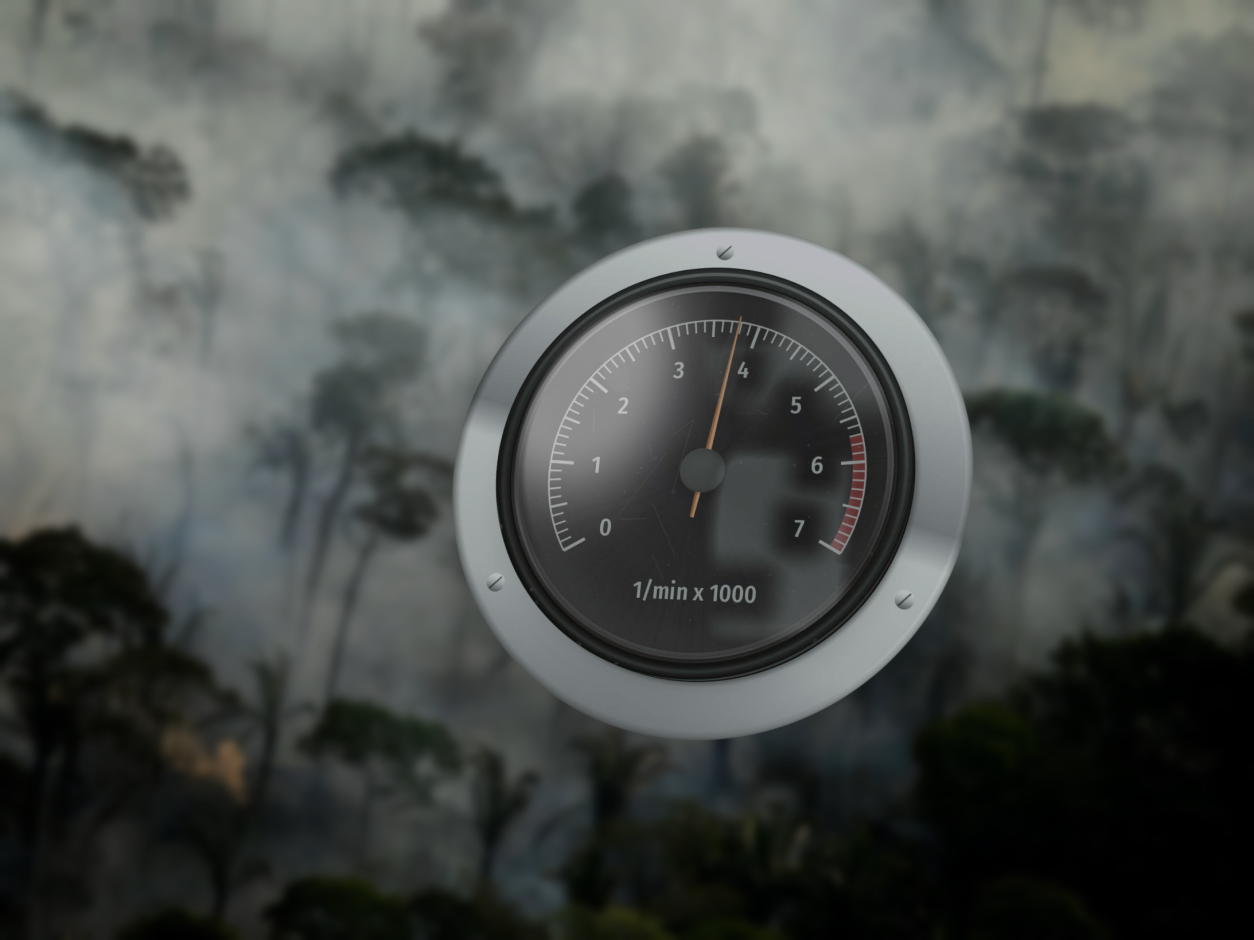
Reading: **3800** rpm
